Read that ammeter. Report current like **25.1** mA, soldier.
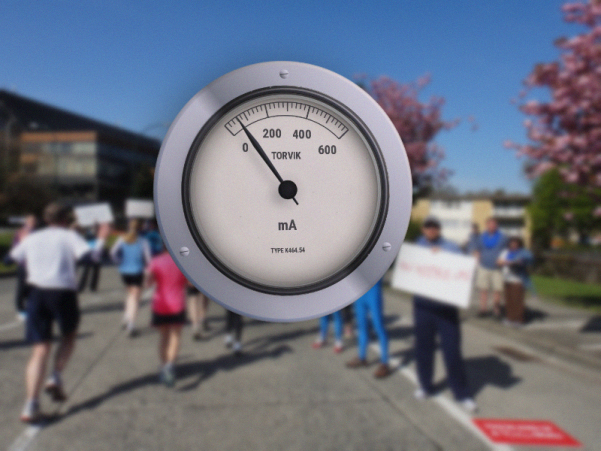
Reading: **60** mA
